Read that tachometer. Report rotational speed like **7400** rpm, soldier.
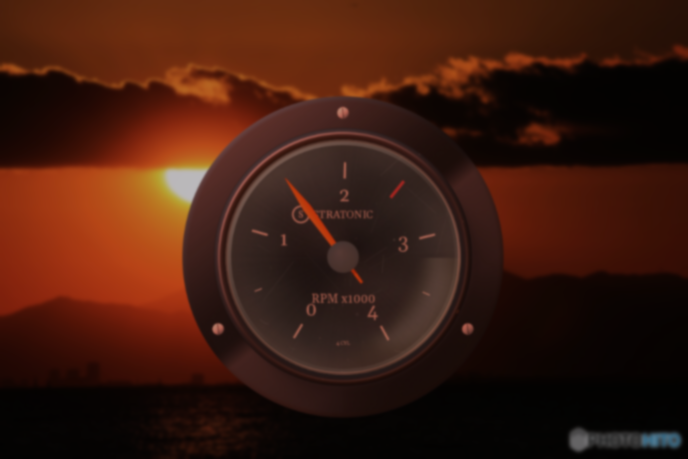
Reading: **1500** rpm
